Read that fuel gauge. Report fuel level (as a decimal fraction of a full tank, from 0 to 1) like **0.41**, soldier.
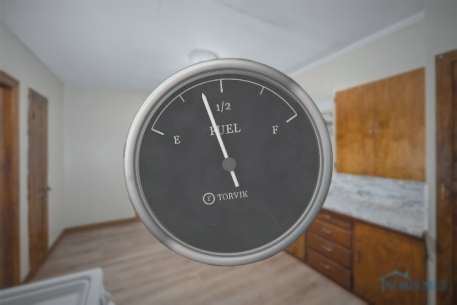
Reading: **0.375**
